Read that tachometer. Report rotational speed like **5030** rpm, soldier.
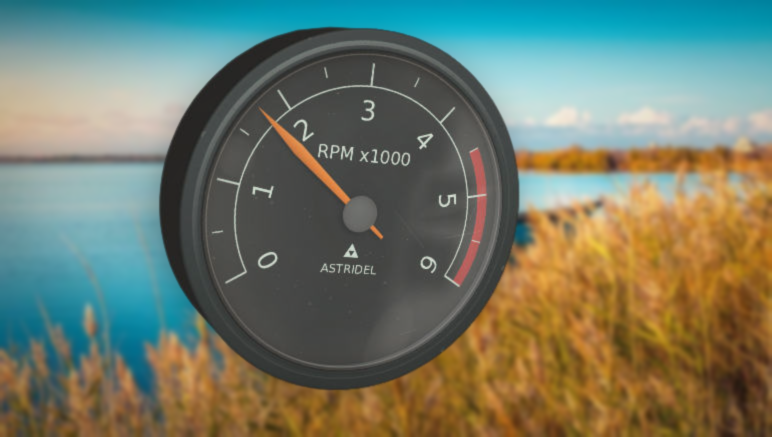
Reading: **1750** rpm
